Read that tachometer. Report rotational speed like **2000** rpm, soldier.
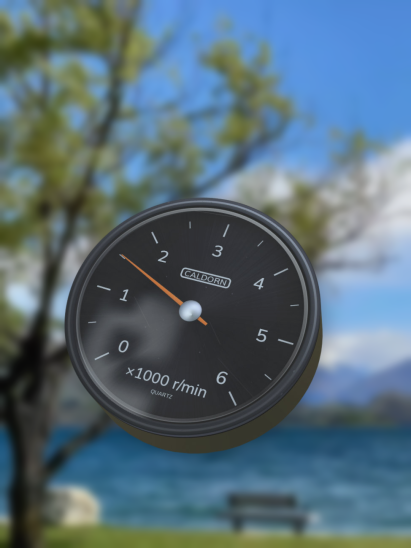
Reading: **1500** rpm
